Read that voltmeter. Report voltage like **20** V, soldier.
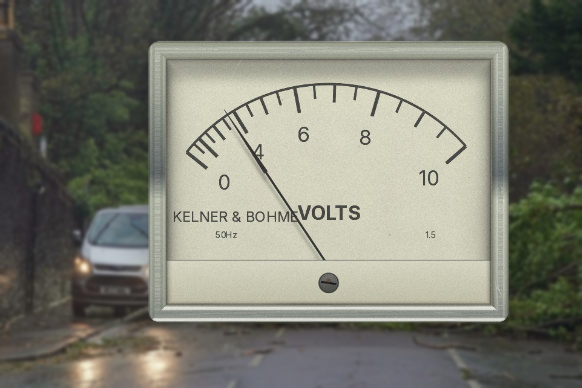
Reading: **3.75** V
